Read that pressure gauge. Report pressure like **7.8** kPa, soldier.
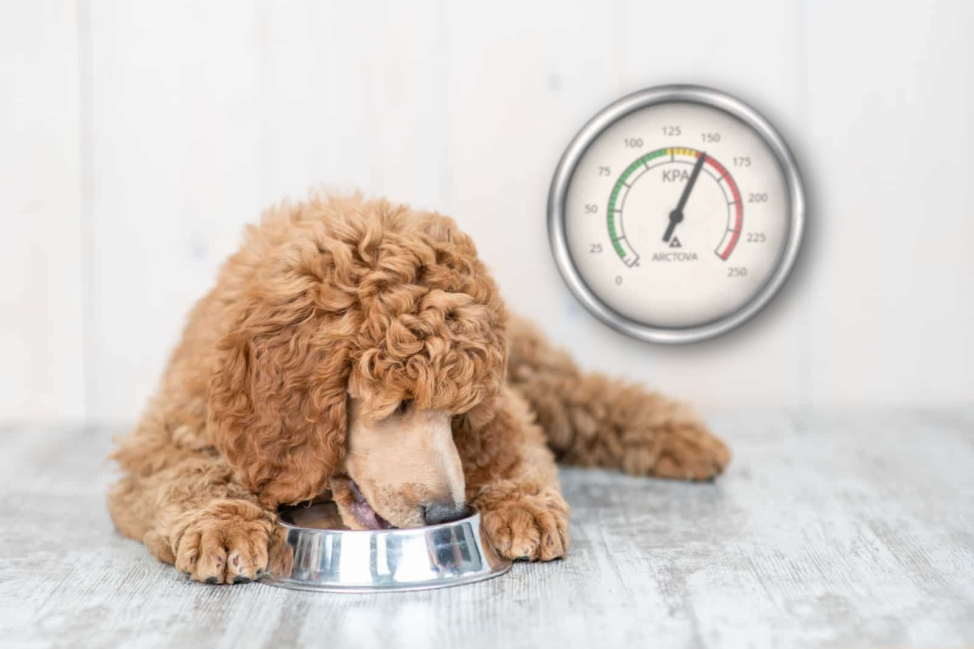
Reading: **150** kPa
